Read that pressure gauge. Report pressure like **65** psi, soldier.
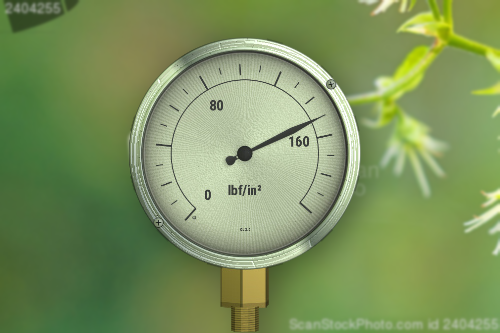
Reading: **150** psi
